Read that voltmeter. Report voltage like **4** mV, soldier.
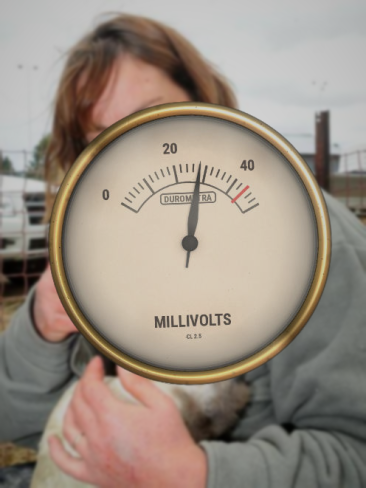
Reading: **28** mV
